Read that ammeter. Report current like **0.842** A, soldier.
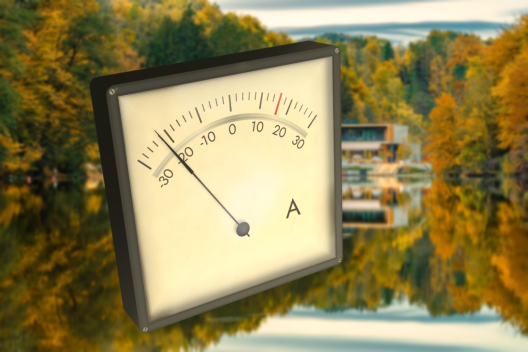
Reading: **-22** A
